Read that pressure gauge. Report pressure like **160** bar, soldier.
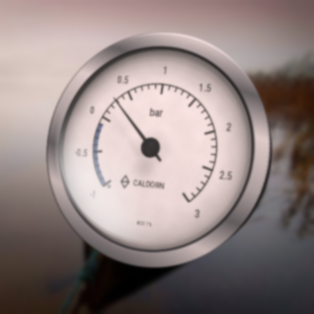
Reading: **0.3** bar
